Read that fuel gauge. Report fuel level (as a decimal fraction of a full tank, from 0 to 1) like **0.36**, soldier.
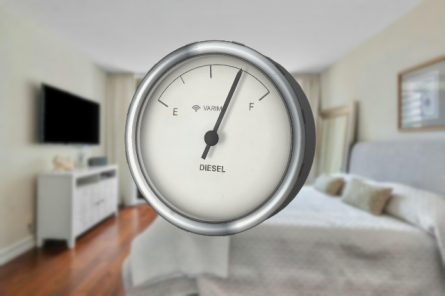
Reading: **0.75**
